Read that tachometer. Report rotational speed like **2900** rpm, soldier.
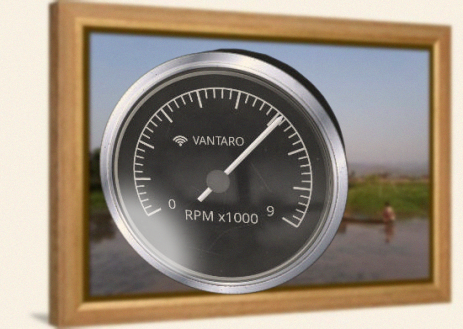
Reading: **6100** rpm
